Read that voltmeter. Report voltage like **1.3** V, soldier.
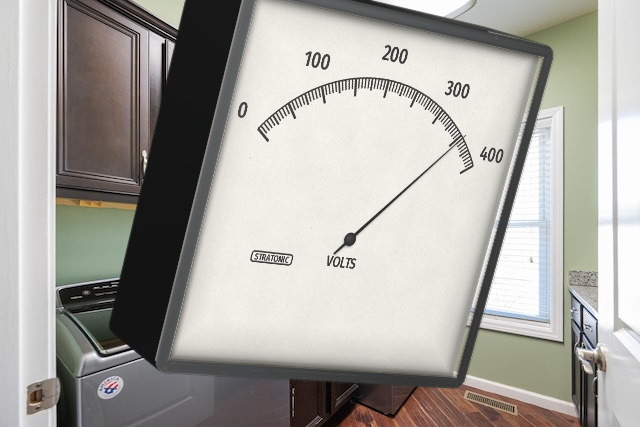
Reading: **350** V
